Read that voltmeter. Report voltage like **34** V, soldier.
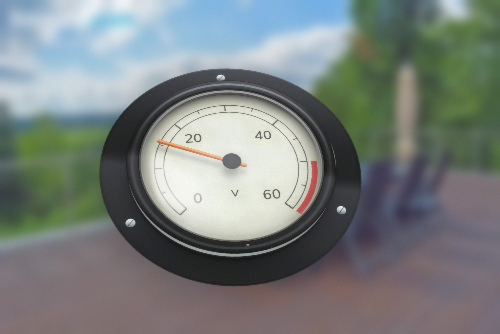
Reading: **15** V
